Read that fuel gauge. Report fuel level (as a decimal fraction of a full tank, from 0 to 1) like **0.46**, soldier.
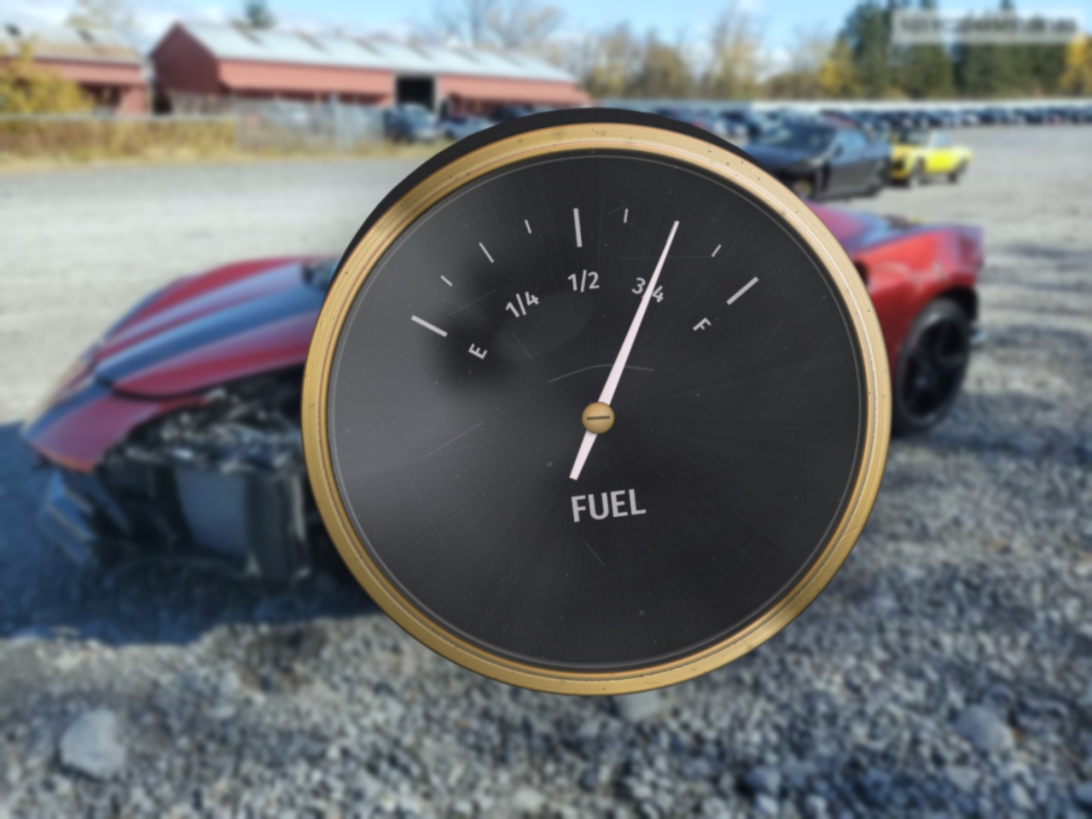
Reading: **0.75**
